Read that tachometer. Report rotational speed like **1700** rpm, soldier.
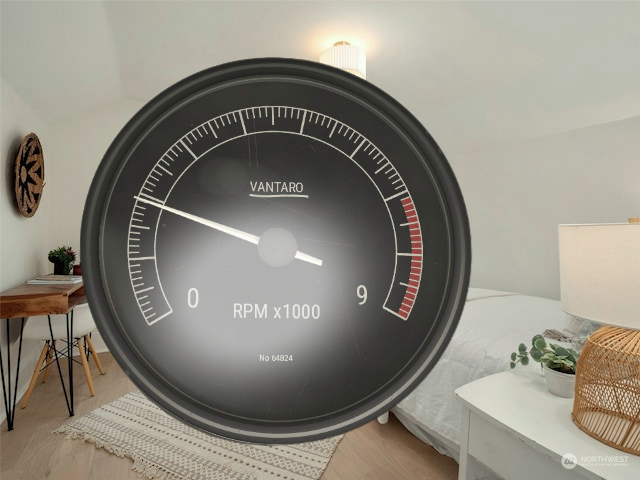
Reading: **1900** rpm
